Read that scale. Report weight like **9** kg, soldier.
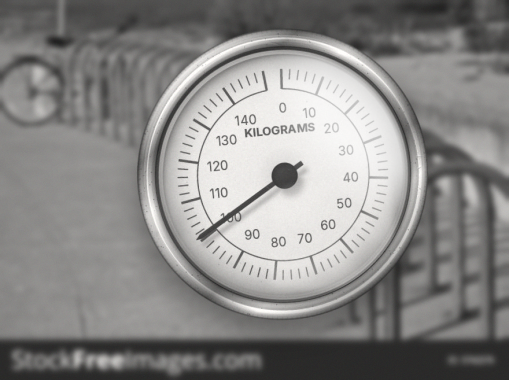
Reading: **101** kg
